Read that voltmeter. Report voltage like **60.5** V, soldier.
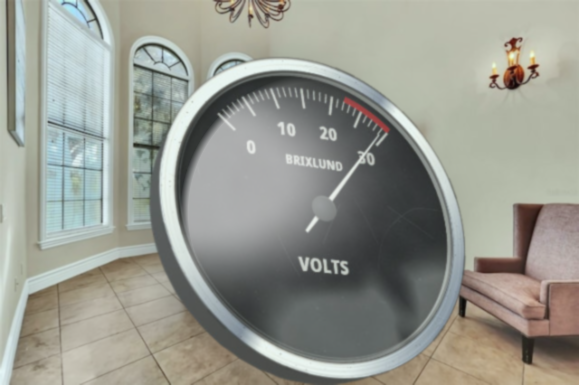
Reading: **29** V
